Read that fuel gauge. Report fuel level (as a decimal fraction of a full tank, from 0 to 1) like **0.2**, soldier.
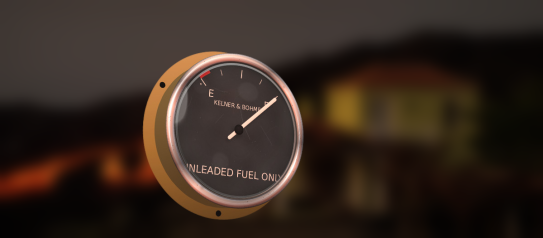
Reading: **1**
